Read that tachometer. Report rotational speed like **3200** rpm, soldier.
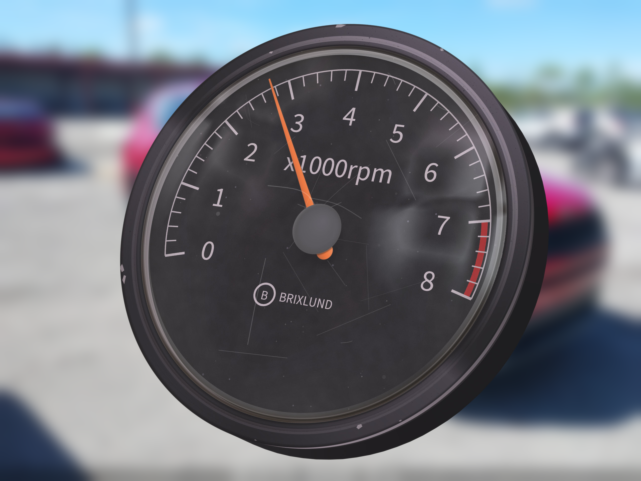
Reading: **2800** rpm
